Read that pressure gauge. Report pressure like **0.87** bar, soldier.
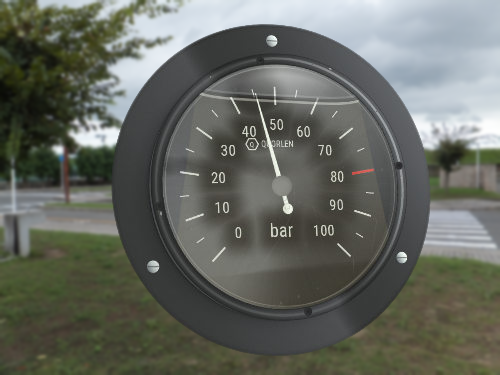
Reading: **45** bar
